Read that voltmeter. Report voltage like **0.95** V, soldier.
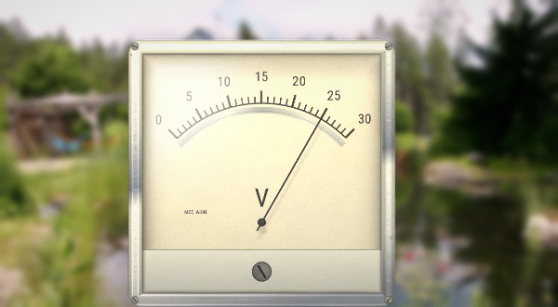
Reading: **25** V
